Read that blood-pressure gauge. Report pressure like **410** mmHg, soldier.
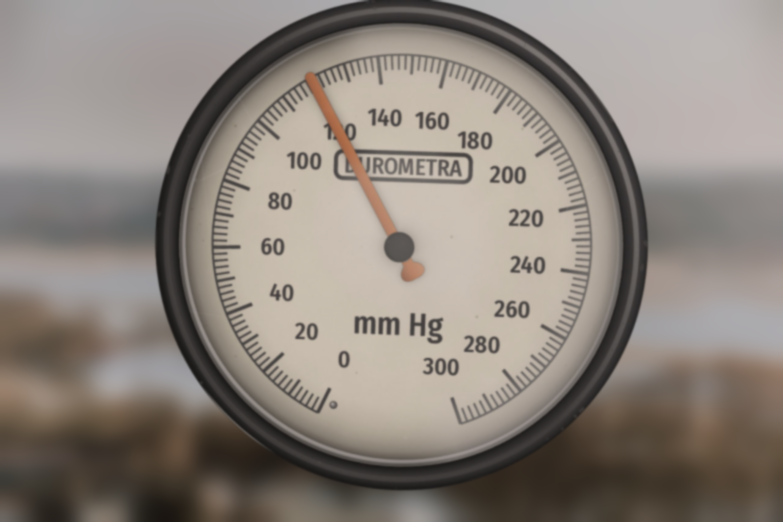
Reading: **120** mmHg
